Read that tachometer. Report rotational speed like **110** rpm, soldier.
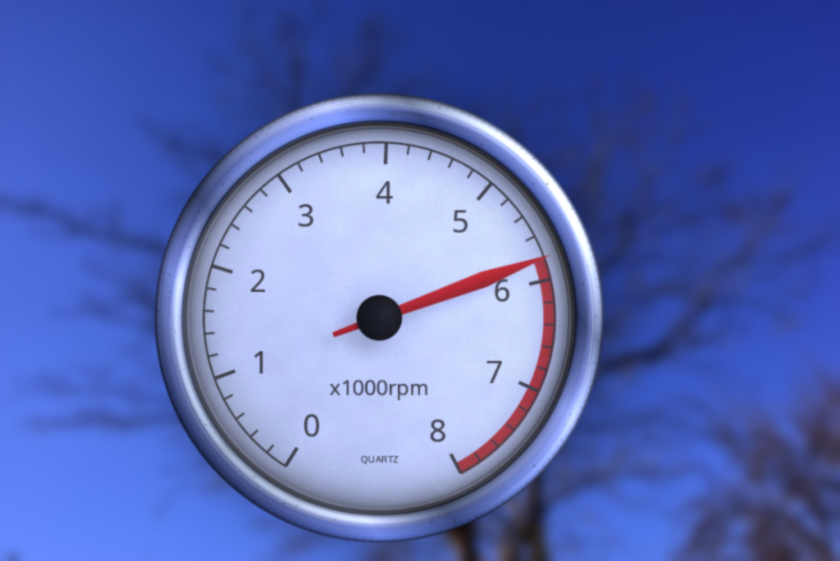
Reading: **5800** rpm
